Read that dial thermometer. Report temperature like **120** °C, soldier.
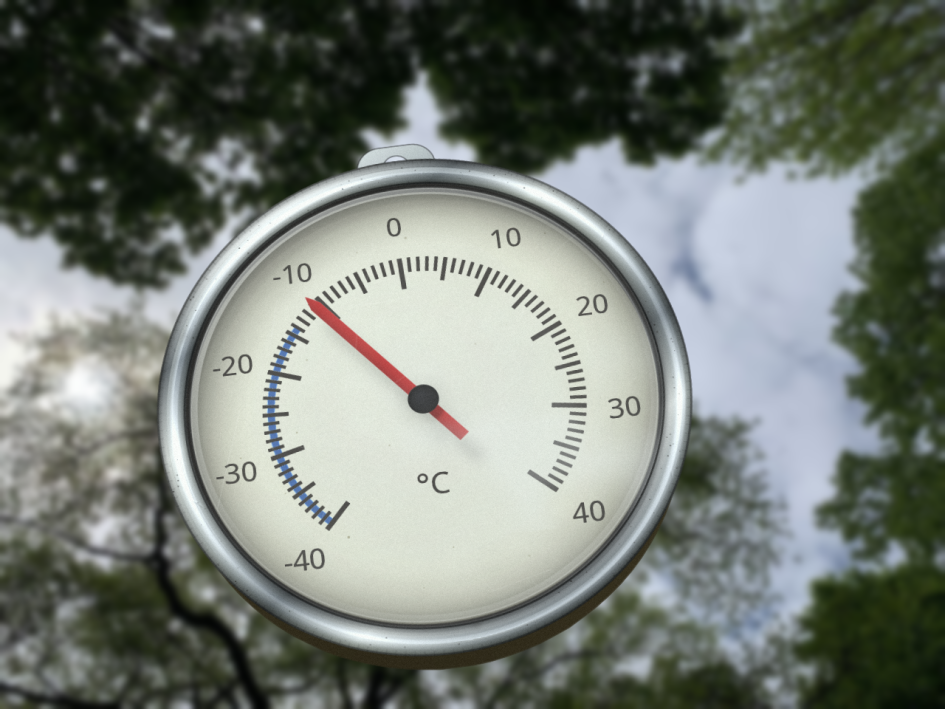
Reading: **-11** °C
